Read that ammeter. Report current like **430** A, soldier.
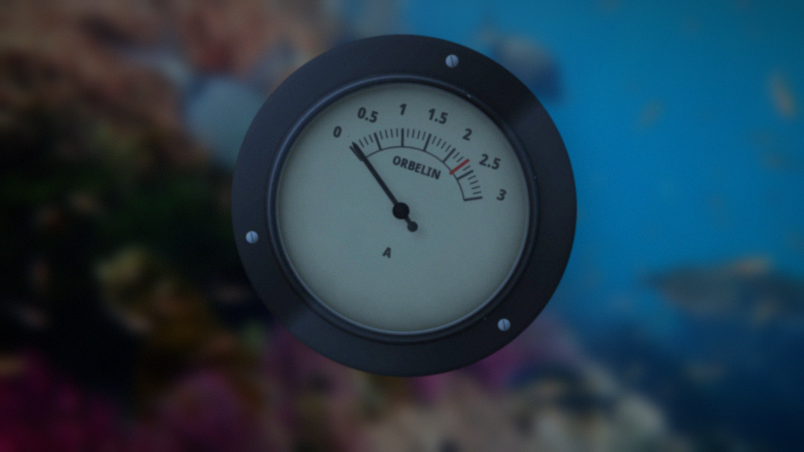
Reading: **0.1** A
